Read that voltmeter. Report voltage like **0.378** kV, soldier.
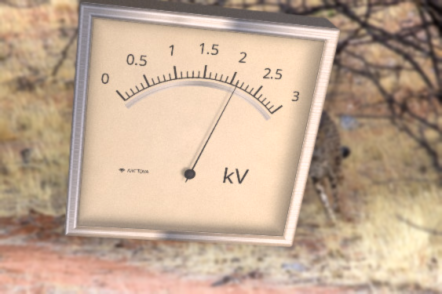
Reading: **2.1** kV
